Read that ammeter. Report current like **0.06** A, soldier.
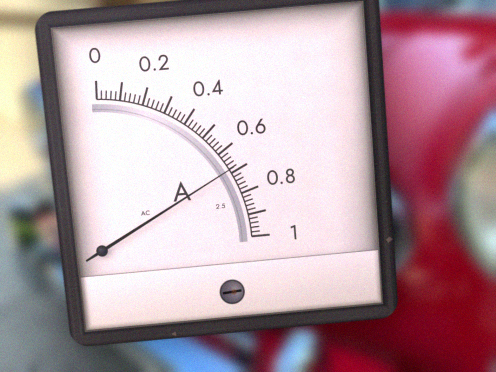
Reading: **0.68** A
